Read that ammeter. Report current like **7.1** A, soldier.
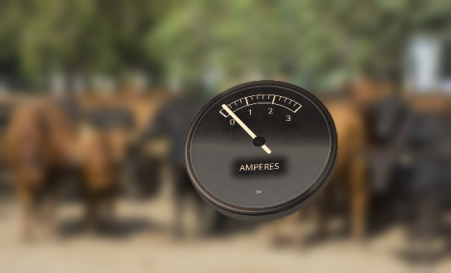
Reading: **0.2** A
